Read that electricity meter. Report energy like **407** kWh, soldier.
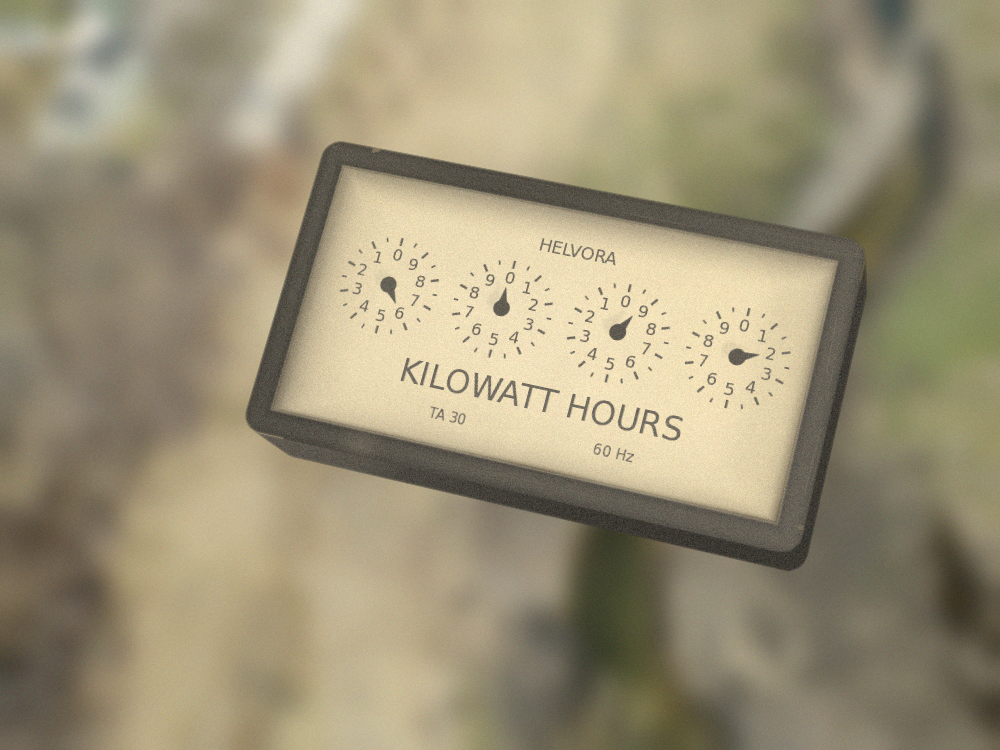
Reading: **5992** kWh
